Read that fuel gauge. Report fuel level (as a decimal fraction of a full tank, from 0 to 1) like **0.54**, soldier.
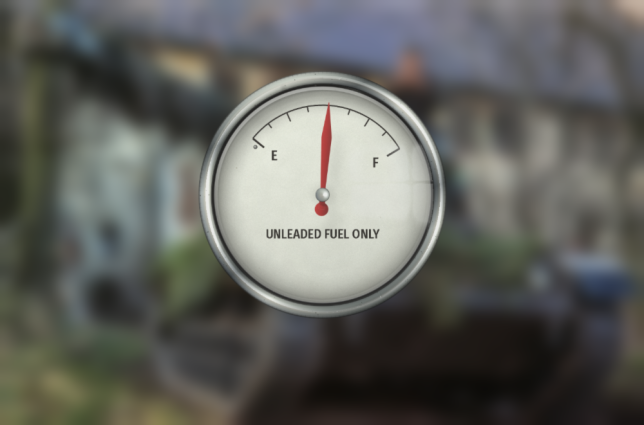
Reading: **0.5**
